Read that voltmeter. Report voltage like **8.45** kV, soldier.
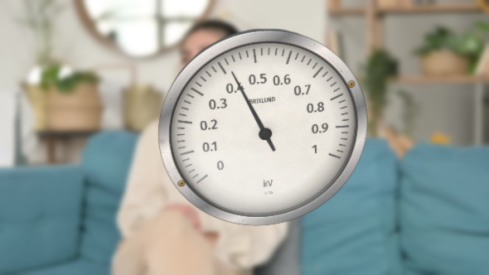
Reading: **0.42** kV
